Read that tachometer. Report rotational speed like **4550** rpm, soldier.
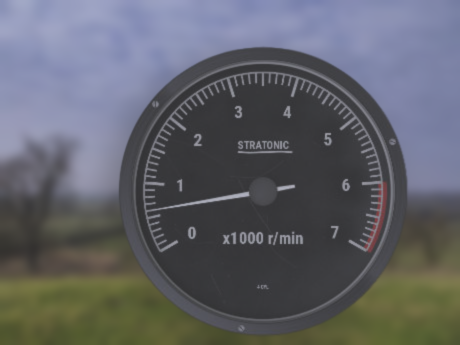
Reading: **600** rpm
